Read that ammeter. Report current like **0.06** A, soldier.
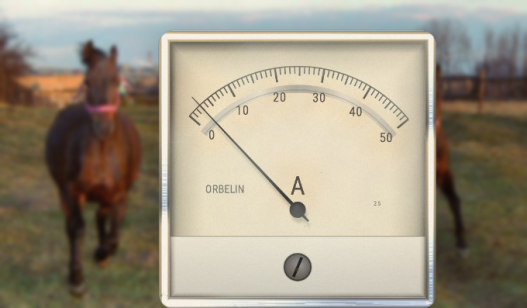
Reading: **3** A
